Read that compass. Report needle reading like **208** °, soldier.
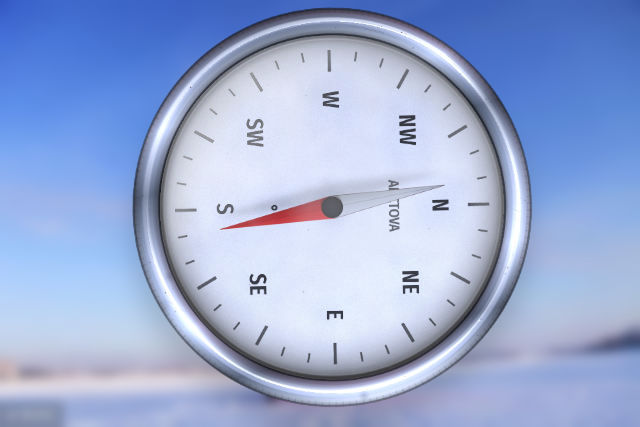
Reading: **170** °
